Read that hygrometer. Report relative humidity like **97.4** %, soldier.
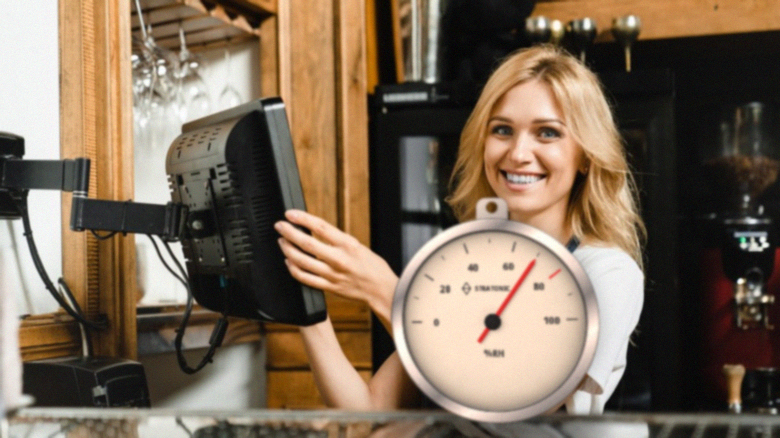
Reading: **70** %
